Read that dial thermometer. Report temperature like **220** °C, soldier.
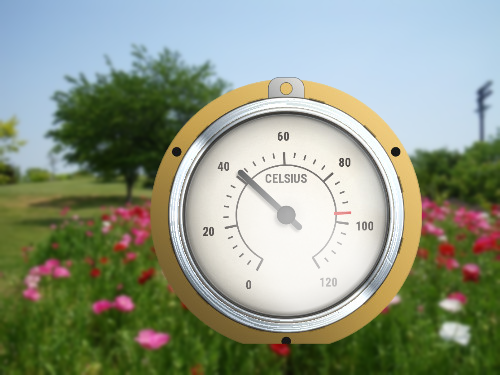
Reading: **42** °C
